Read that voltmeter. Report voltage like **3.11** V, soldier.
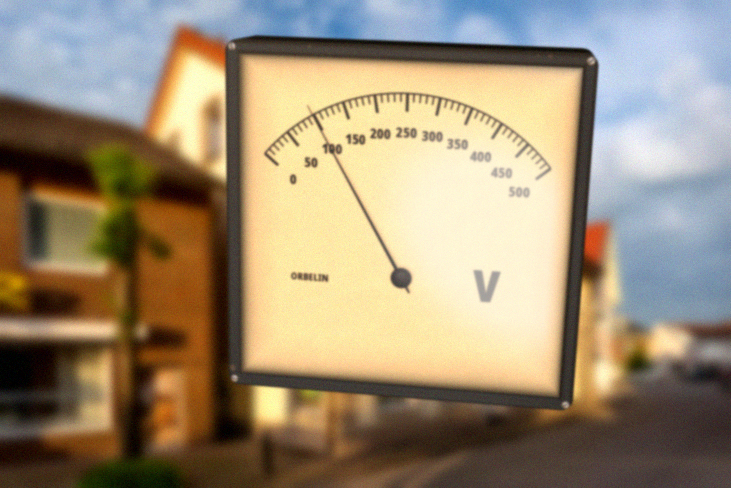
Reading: **100** V
